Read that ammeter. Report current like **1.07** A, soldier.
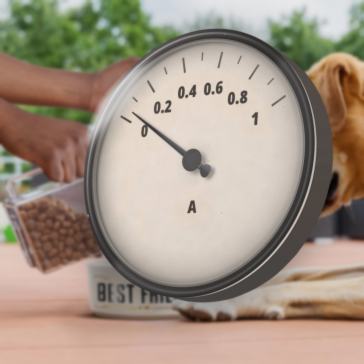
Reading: **0.05** A
